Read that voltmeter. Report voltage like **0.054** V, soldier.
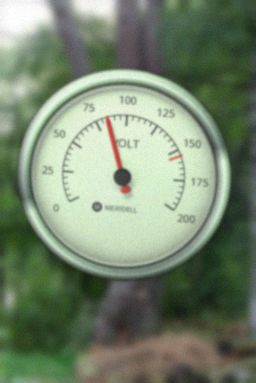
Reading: **85** V
